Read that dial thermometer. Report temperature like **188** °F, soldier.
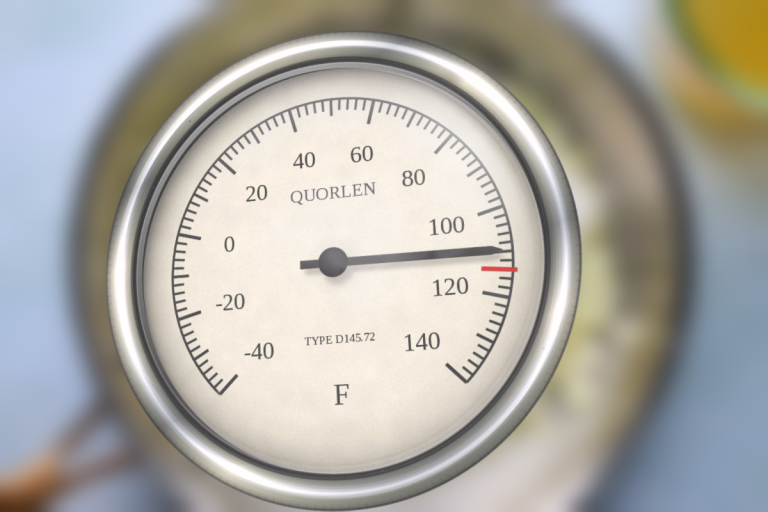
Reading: **110** °F
